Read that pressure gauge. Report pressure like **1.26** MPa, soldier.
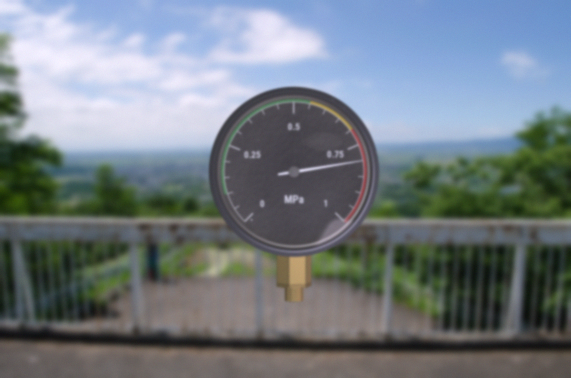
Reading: **0.8** MPa
